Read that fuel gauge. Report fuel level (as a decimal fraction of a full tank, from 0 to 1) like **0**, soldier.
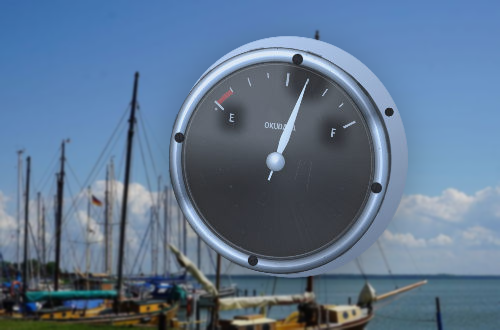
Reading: **0.625**
